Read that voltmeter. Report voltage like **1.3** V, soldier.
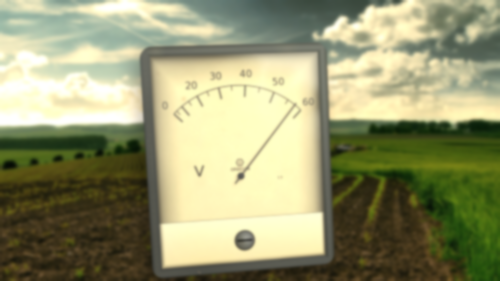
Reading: **57.5** V
